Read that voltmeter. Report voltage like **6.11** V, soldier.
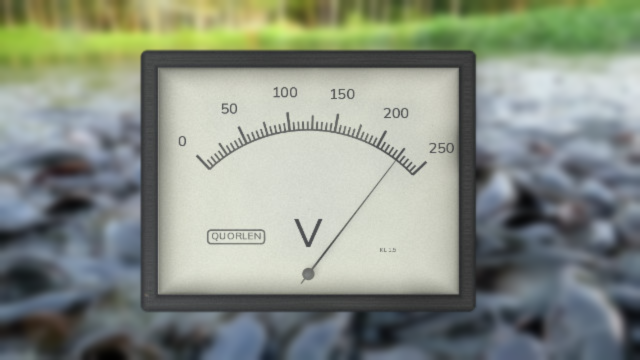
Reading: **225** V
